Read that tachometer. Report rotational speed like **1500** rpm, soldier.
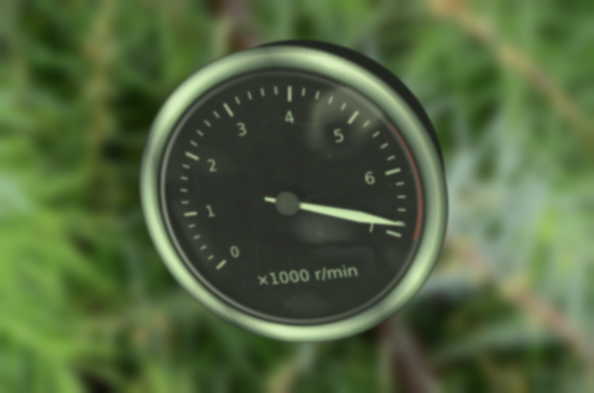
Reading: **6800** rpm
